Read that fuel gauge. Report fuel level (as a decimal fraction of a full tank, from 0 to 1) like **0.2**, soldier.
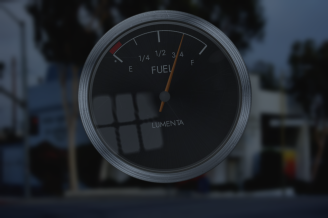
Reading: **0.75**
